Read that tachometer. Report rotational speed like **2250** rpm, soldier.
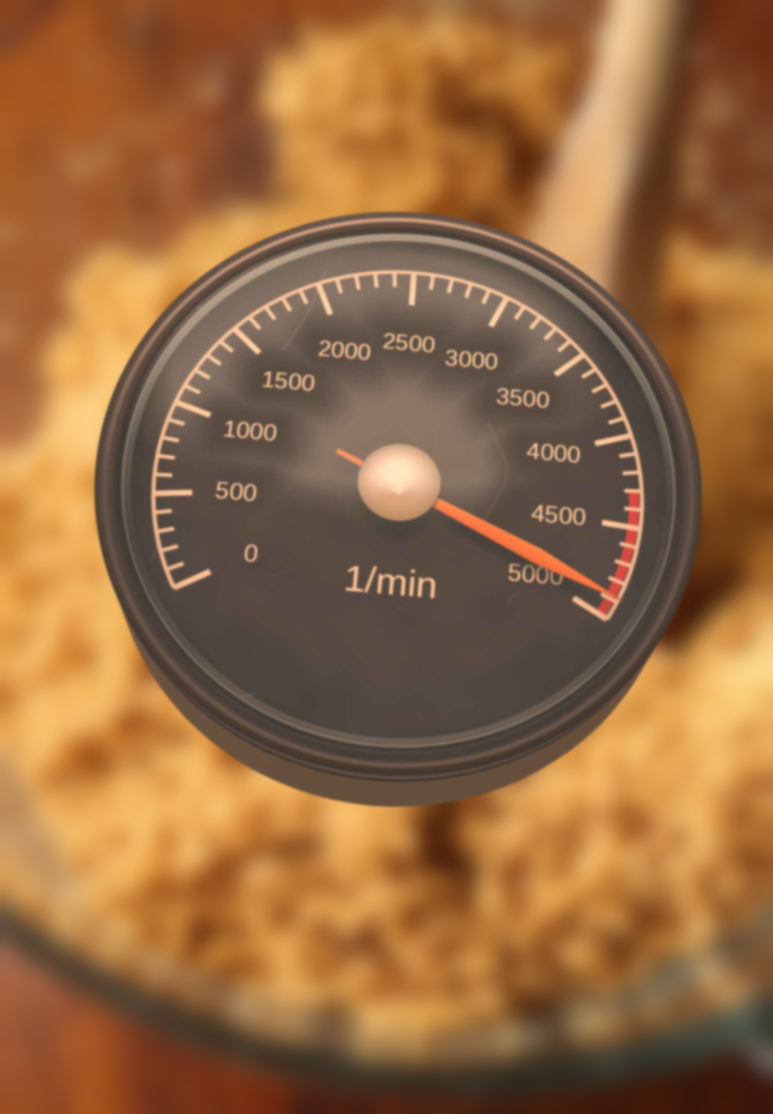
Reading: **4900** rpm
